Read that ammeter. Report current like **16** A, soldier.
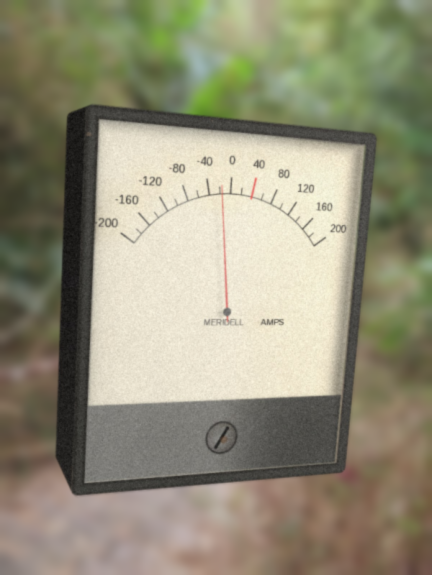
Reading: **-20** A
